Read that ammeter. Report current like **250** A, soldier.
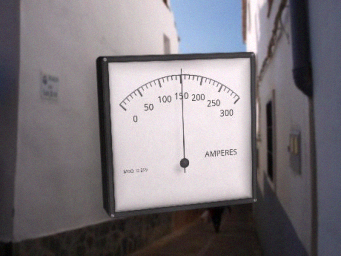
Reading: **150** A
